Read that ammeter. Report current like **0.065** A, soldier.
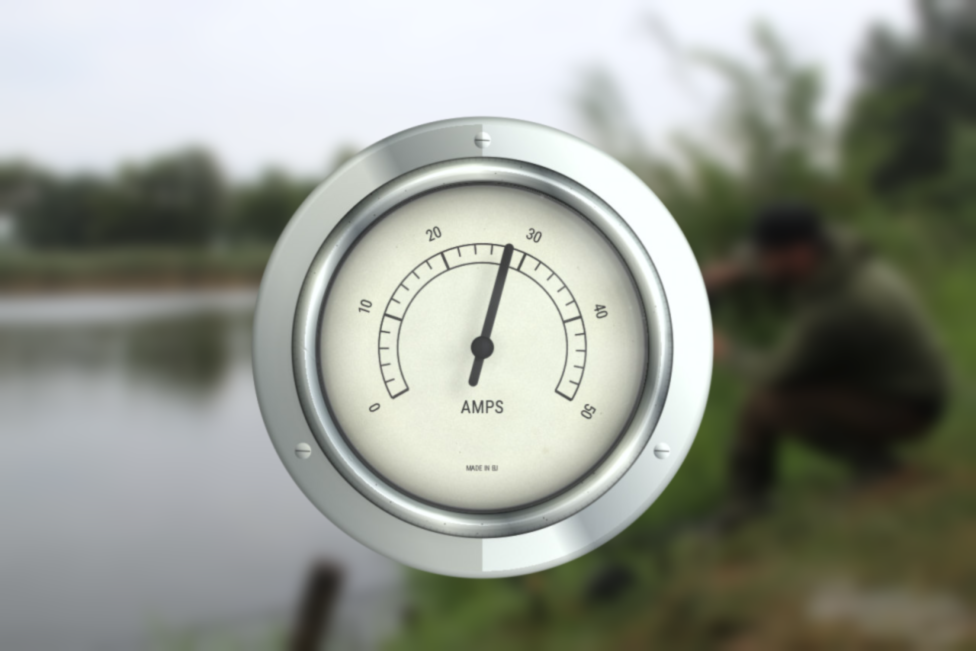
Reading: **28** A
